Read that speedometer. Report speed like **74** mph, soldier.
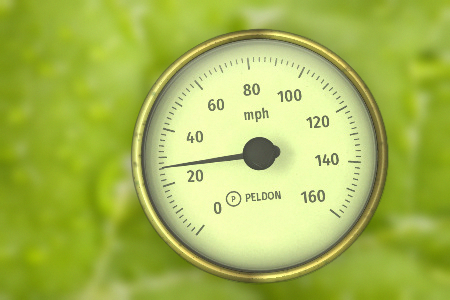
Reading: **26** mph
